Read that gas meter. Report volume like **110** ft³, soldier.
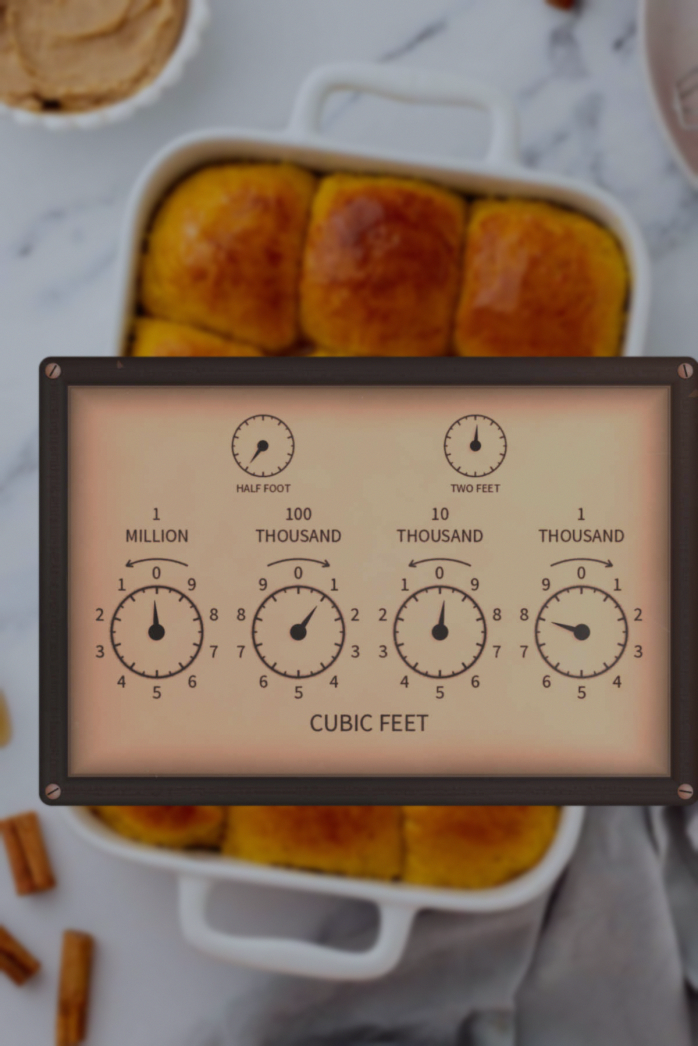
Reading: **9800** ft³
